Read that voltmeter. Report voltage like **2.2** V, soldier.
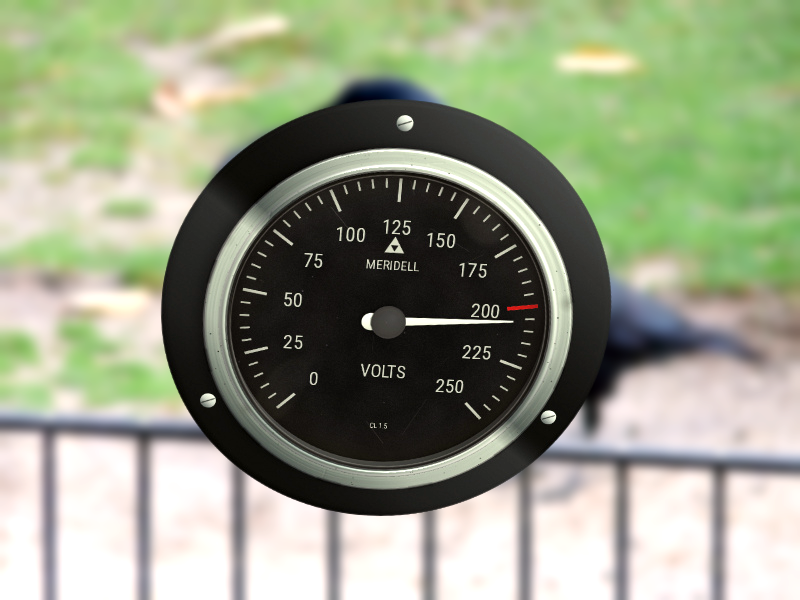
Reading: **205** V
